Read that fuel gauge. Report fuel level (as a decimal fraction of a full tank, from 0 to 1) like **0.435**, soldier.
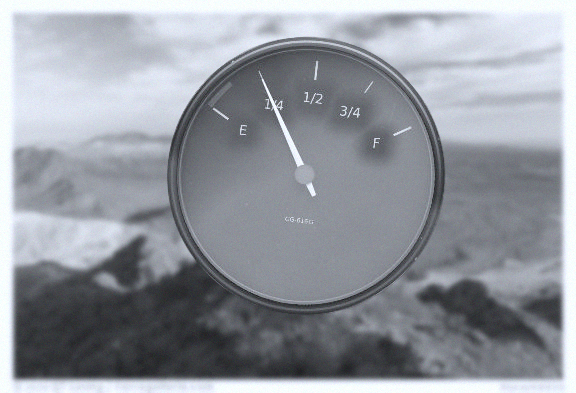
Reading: **0.25**
